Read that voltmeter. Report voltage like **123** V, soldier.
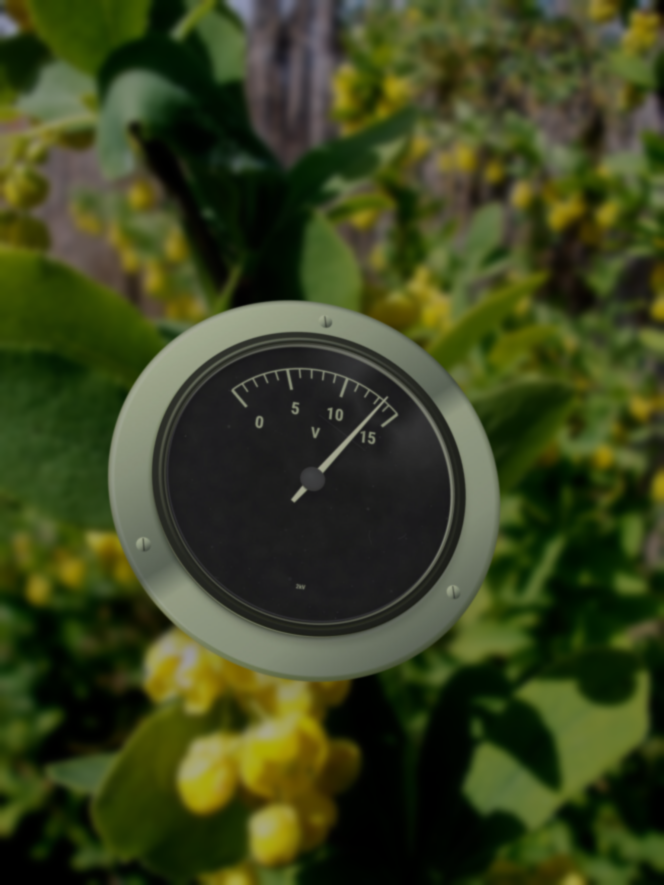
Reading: **13.5** V
